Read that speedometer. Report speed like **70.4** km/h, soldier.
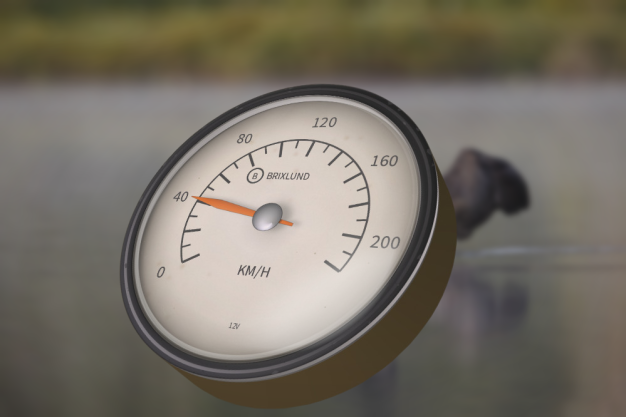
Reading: **40** km/h
